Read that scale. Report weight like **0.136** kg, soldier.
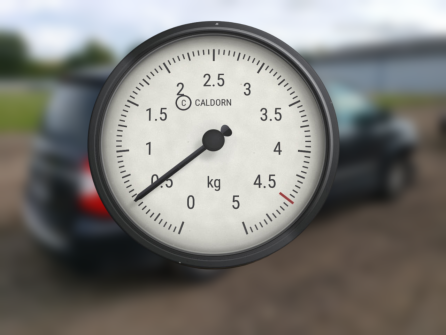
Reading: **0.5** kg
